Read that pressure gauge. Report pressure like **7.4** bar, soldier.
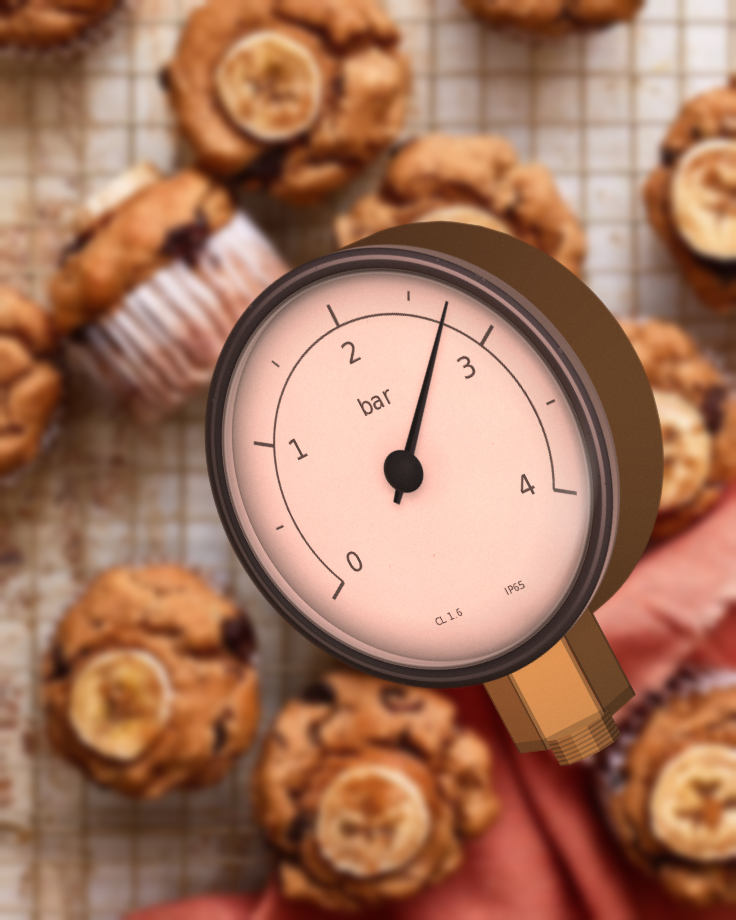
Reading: **2.75** bar
